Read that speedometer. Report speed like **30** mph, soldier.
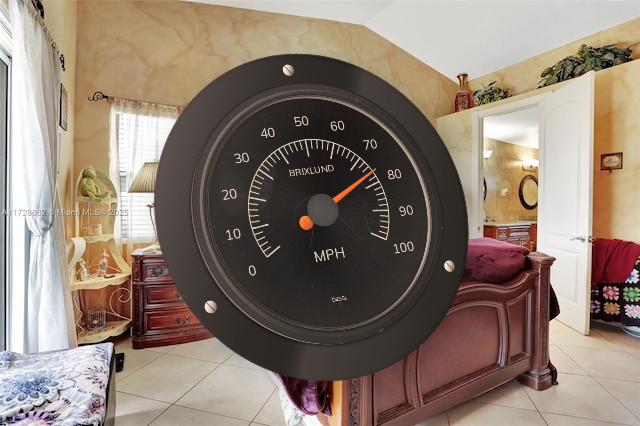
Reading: **76** mph
